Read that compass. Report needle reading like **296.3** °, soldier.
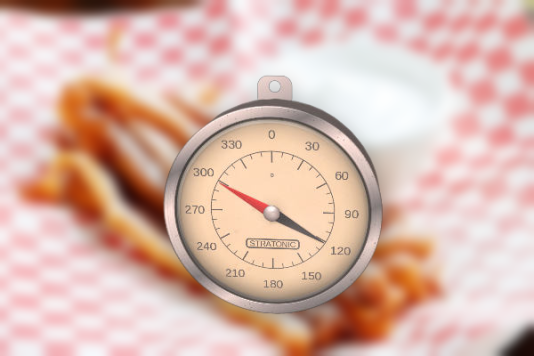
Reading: **300** °
